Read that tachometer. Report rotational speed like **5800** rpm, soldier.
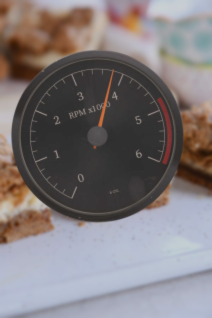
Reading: **3800** rpm
